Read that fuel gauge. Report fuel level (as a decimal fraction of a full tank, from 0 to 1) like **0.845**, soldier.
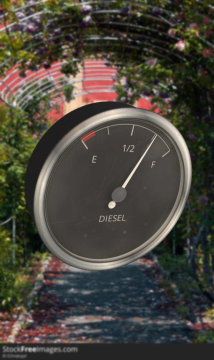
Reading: **0.75**
